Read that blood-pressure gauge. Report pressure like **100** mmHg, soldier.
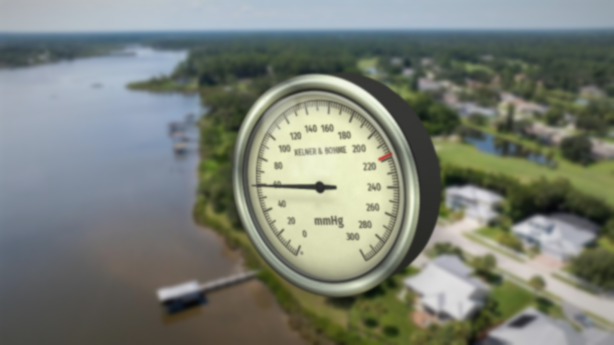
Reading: **60** mmHg
